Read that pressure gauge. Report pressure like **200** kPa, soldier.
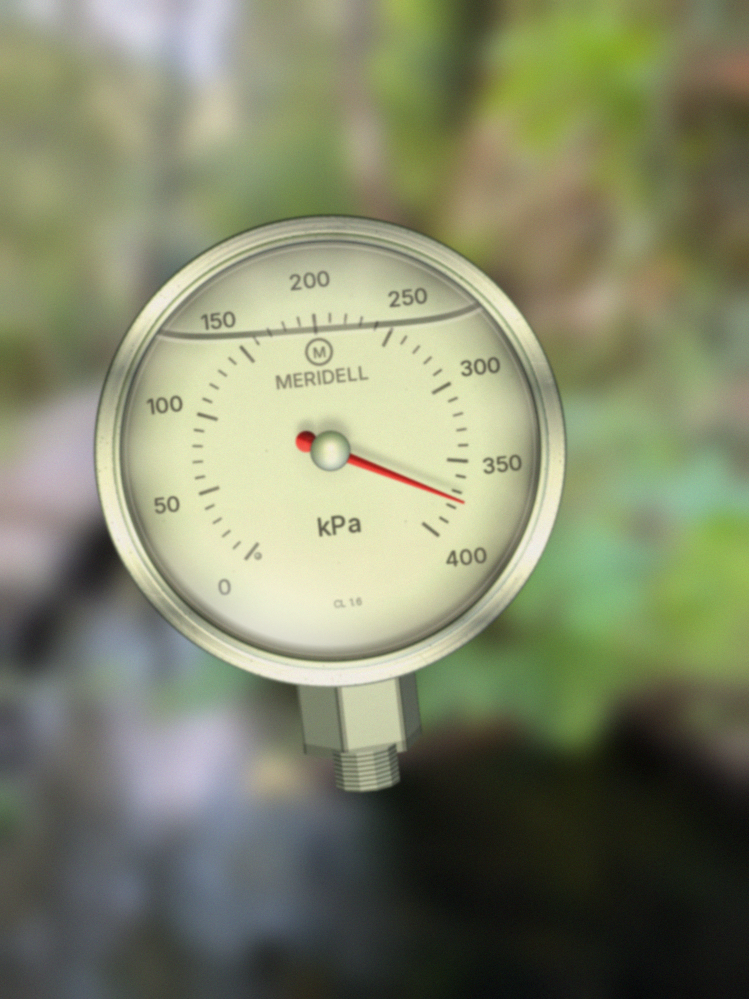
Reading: **375** kPa
